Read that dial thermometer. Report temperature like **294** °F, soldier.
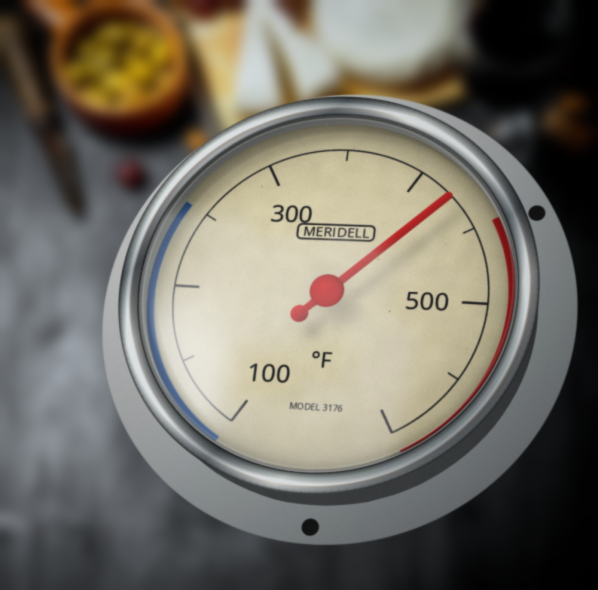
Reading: **425** °F
